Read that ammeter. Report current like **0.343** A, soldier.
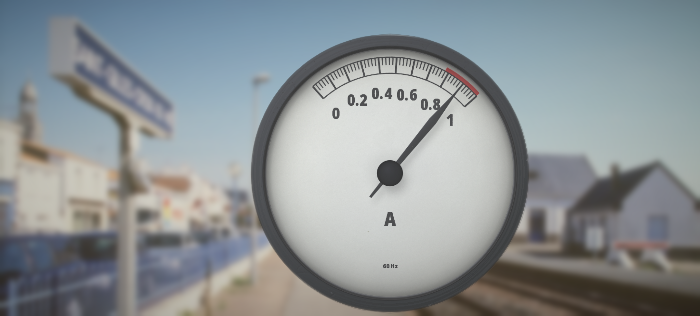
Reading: **0.9** A
